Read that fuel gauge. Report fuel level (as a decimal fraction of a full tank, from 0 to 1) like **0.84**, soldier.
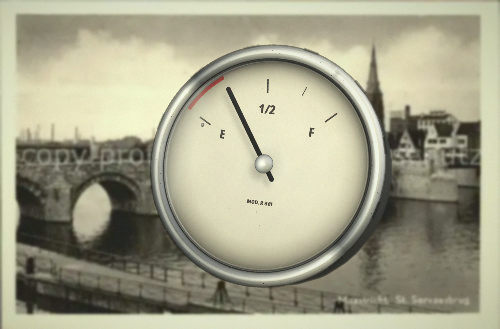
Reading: **0.25**
